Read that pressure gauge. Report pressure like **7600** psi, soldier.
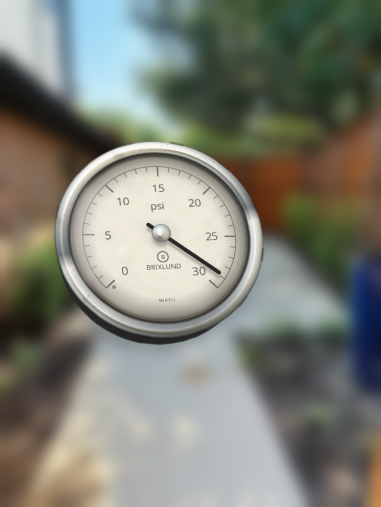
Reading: **29** psi
